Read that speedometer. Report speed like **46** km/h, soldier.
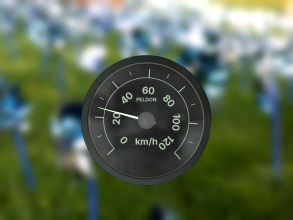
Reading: **25** km/h
